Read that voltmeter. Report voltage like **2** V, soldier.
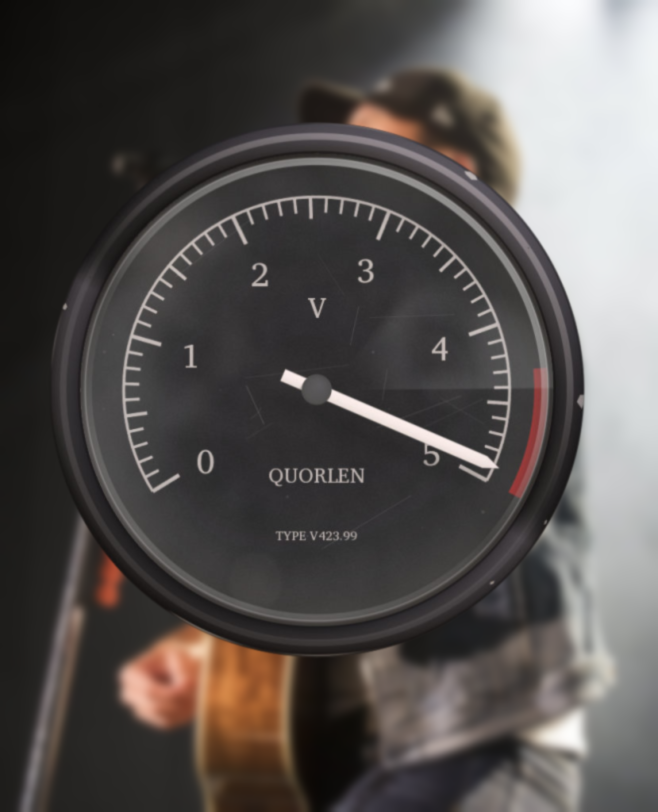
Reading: **4.9** V
